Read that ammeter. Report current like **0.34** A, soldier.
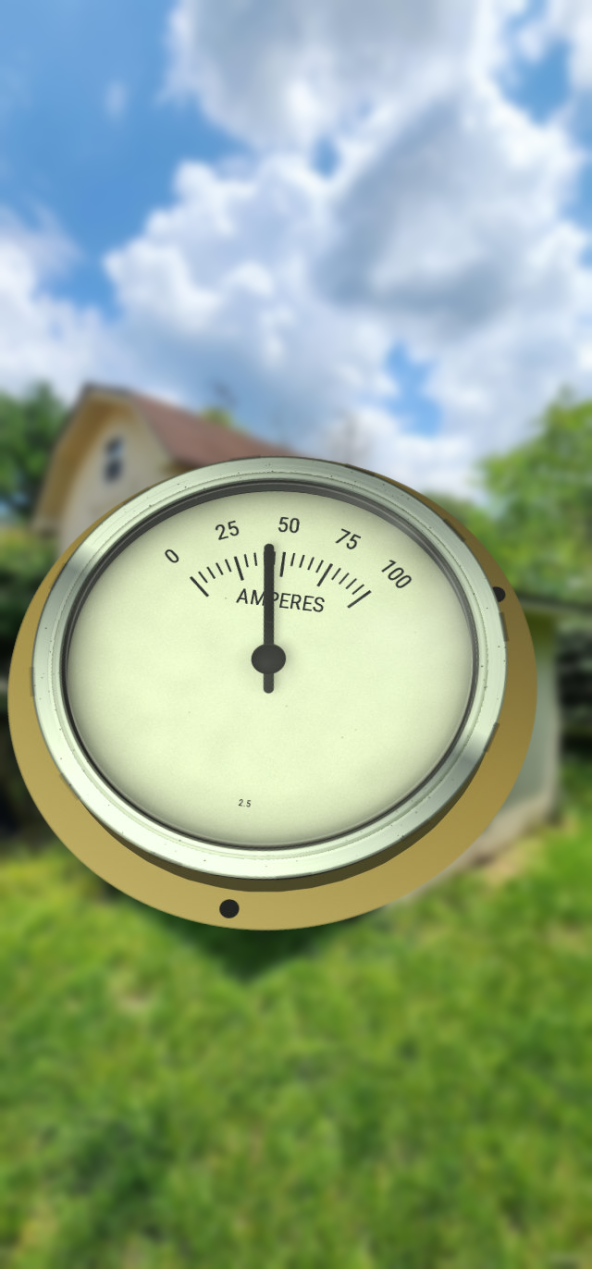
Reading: **42.5** A
